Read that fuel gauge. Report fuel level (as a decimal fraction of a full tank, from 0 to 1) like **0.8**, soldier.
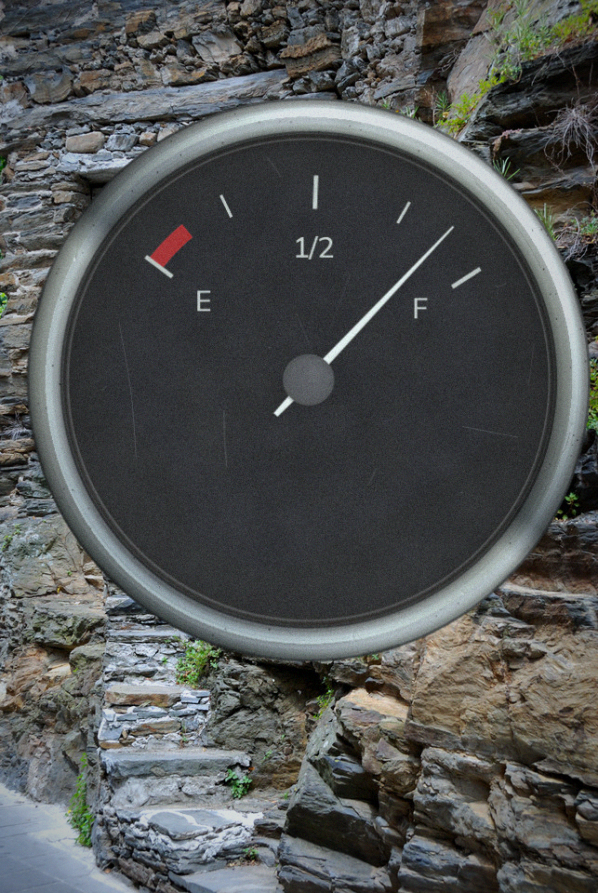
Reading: **0.875**
